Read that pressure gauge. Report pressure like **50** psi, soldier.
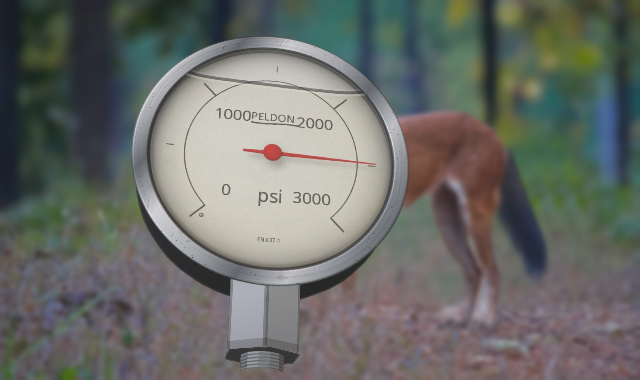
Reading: **2500** psi
